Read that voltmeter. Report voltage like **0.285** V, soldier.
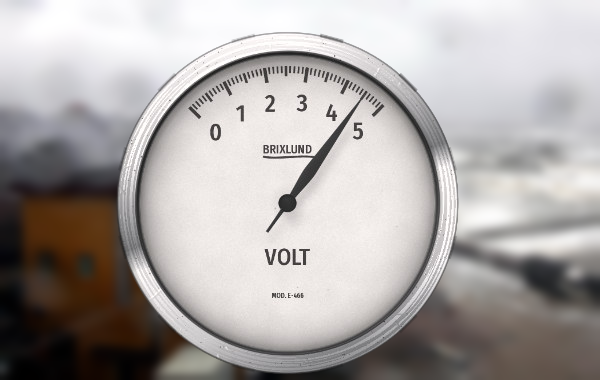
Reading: **4.5** V
